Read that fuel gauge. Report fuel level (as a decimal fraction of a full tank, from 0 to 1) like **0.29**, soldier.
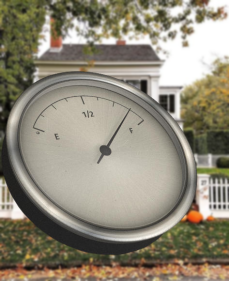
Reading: **0.875**
